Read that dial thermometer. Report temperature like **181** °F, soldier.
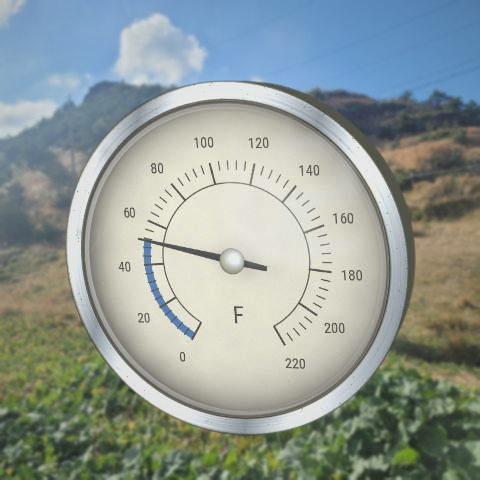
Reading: **52** °F
